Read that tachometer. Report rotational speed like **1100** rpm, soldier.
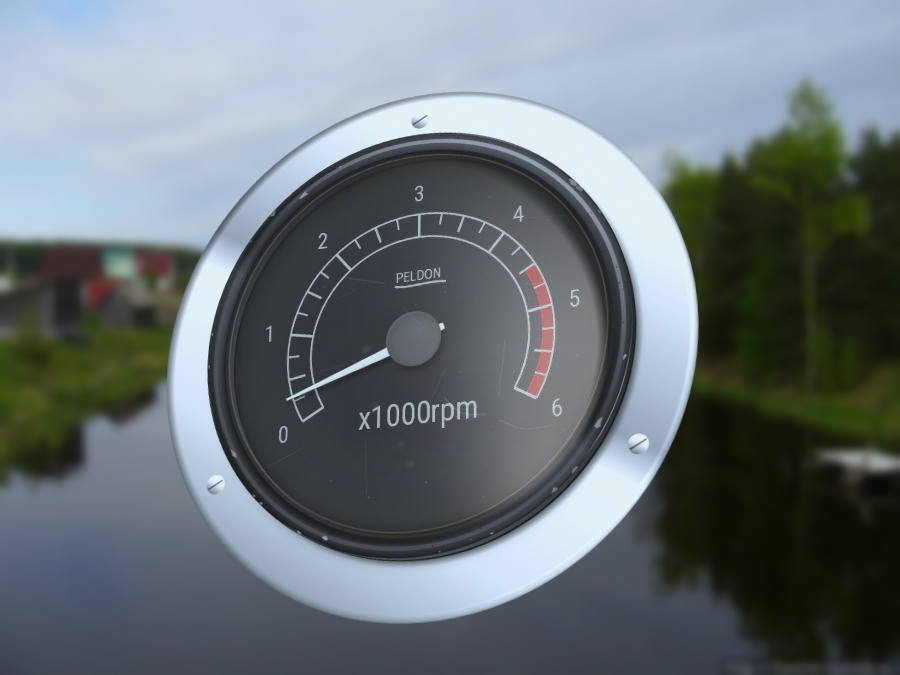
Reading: **250** rpm
